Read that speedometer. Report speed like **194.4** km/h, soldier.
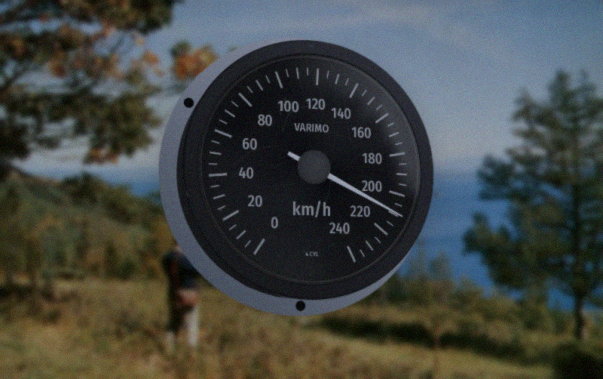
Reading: **210** km/h
